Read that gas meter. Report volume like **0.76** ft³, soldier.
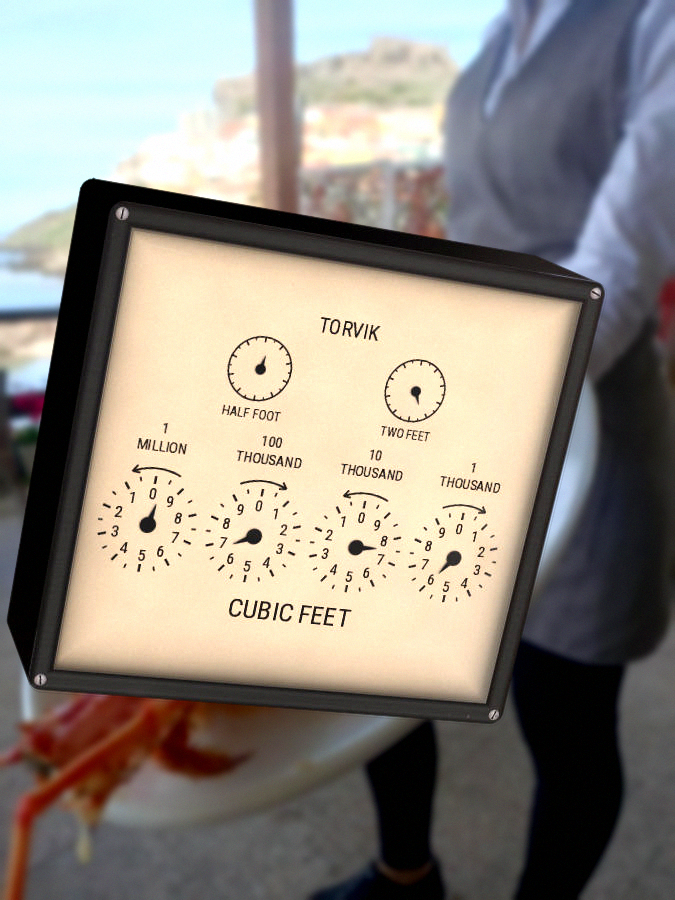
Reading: **967600** ft³
